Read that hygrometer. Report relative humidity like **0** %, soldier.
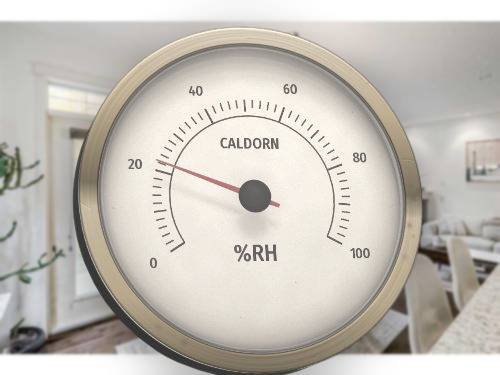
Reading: **22** %
